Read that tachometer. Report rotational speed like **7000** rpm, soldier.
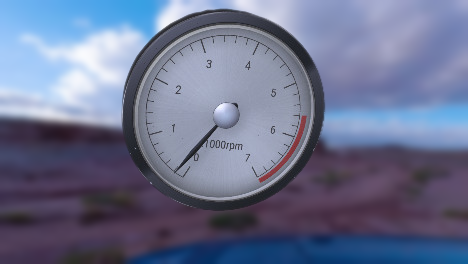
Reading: **200** rpm
